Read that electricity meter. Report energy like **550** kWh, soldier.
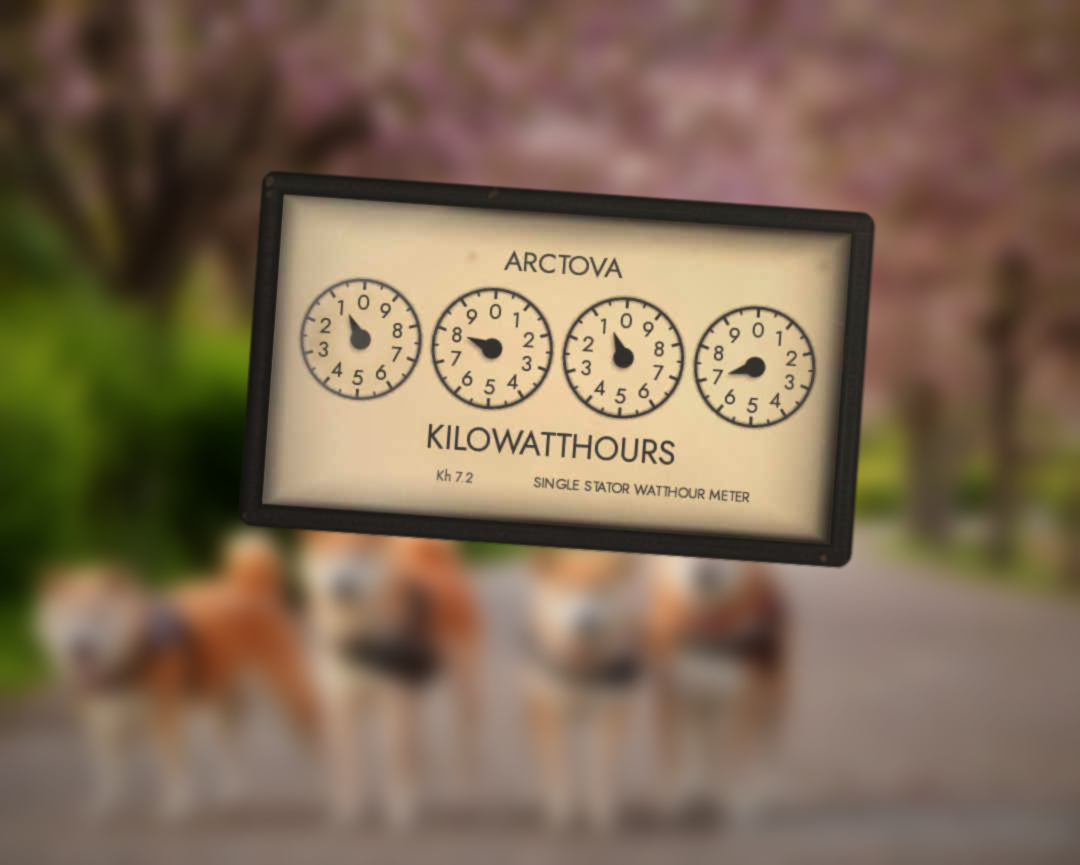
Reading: **807** kWh
